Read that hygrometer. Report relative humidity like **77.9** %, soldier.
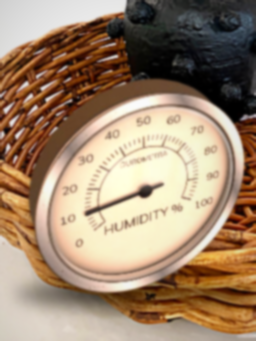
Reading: **10** %
